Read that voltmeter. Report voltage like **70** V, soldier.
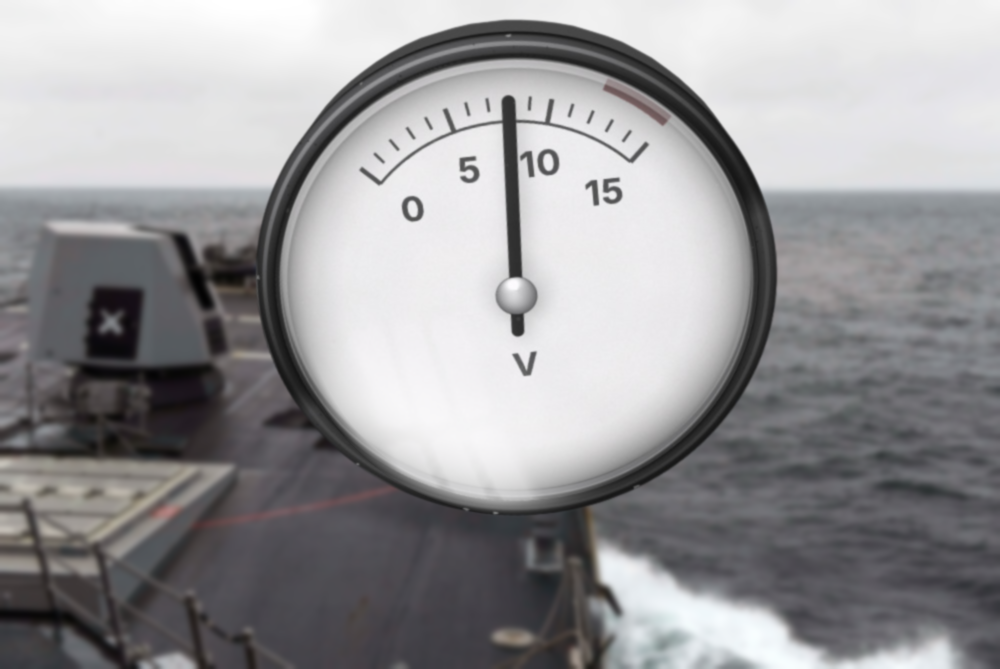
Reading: **8** V
